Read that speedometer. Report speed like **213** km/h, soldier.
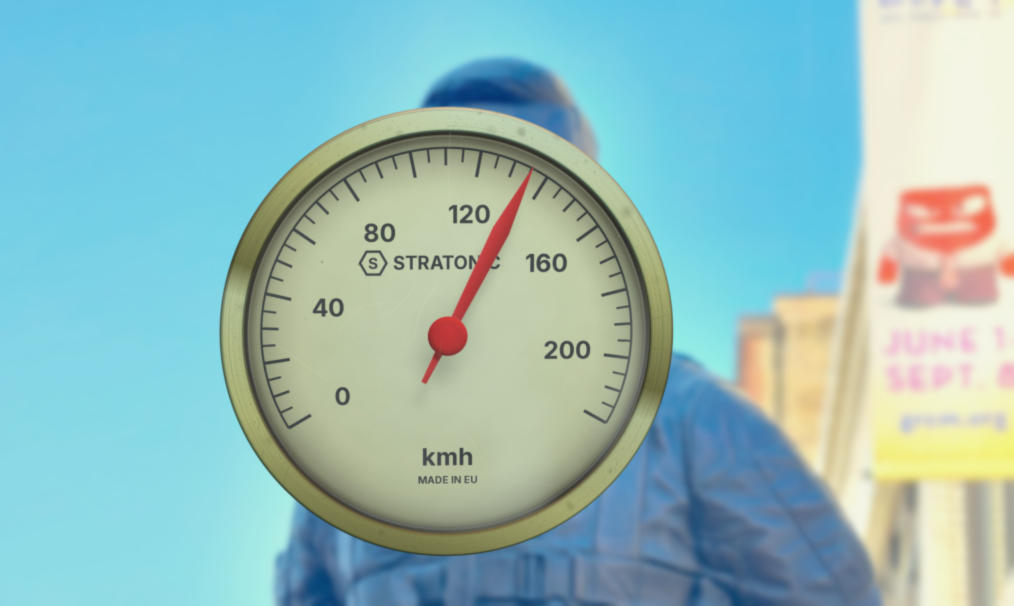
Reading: **135** km/h
